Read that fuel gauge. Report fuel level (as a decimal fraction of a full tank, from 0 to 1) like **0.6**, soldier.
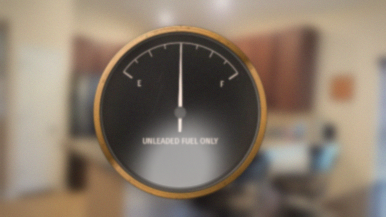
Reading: **0.5**
